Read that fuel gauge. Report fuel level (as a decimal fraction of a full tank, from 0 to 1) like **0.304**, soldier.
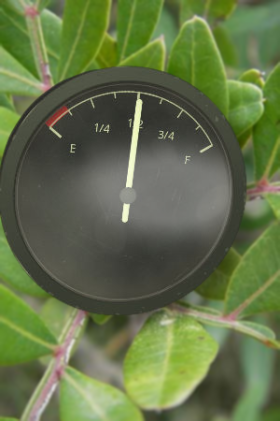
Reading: **0.5**
